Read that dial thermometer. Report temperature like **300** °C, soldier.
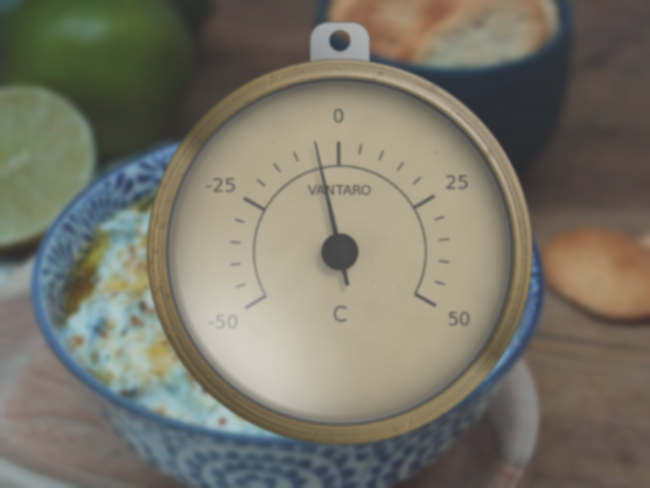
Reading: **-5** °C
